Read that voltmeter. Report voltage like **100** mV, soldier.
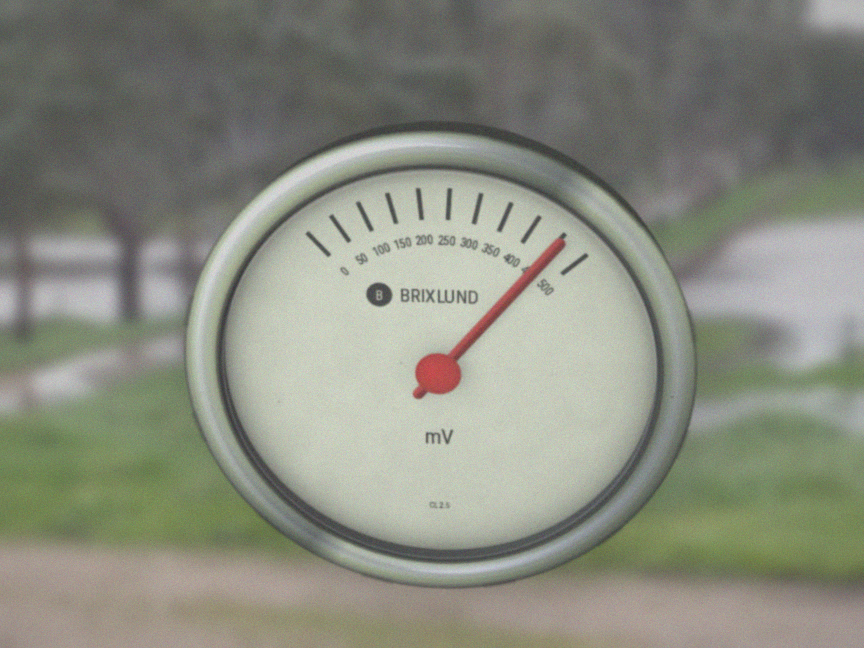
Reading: **450** mV
